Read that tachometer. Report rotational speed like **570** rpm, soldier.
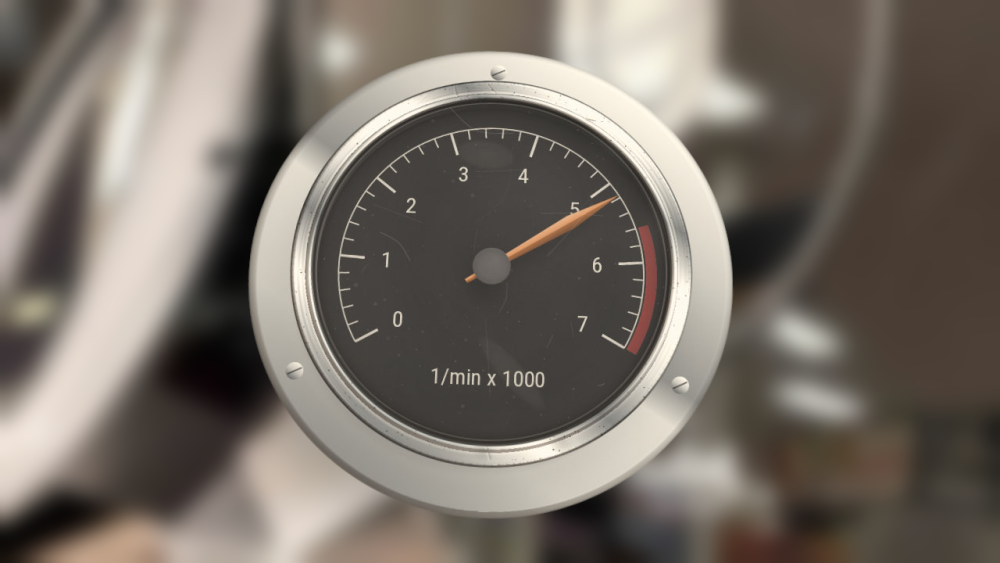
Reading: **5200** rpm
